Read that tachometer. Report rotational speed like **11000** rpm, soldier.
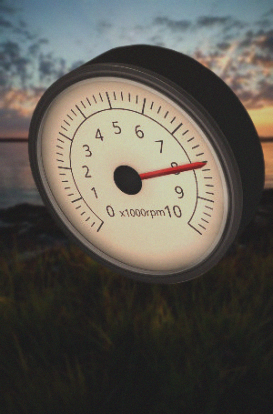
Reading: **8000** rpm
